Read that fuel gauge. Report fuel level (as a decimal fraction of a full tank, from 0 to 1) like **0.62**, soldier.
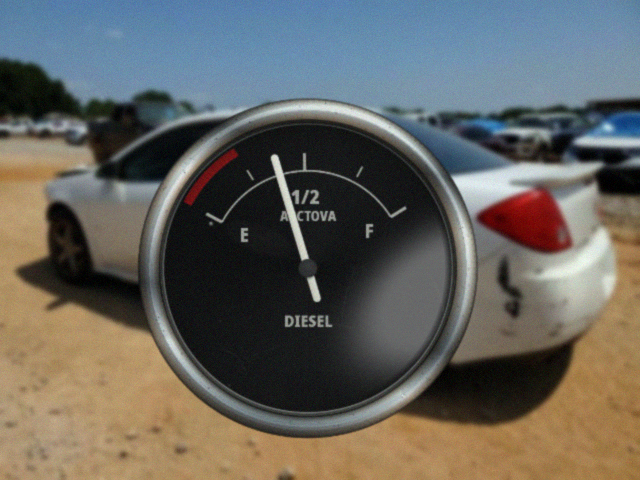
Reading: **0.375**
